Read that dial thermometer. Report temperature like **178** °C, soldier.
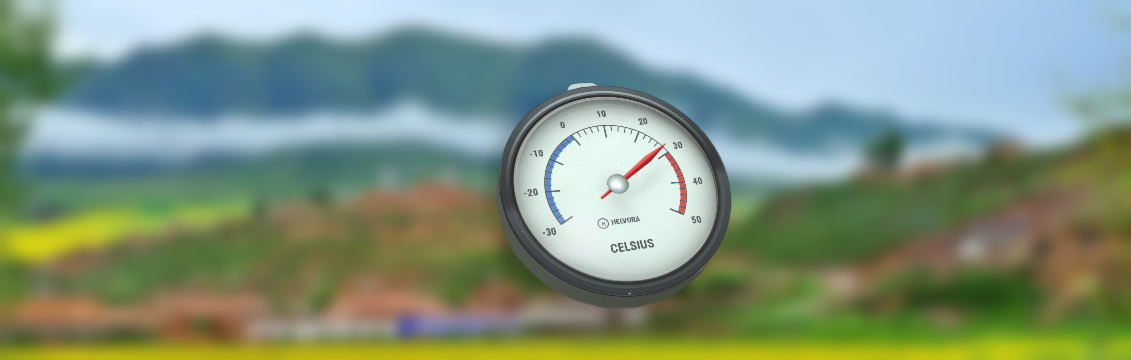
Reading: **28** °C
